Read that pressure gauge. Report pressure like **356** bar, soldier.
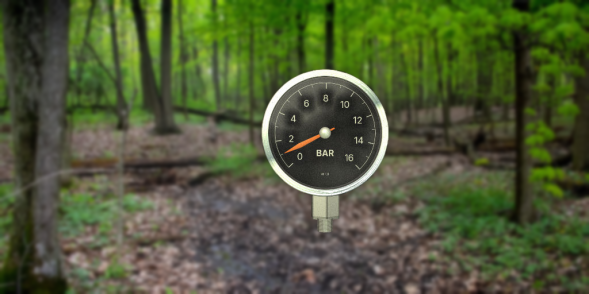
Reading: **1** bar
